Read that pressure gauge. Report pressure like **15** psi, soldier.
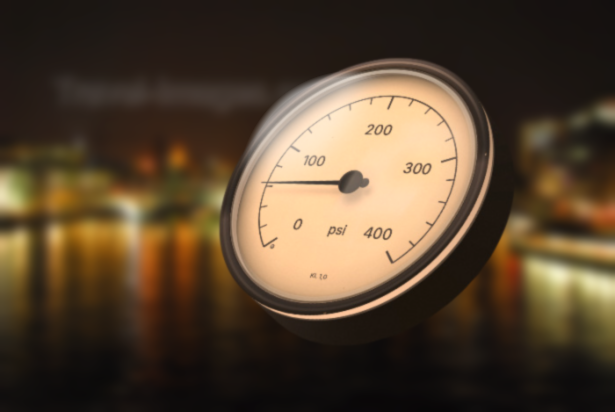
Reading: **60** psi
